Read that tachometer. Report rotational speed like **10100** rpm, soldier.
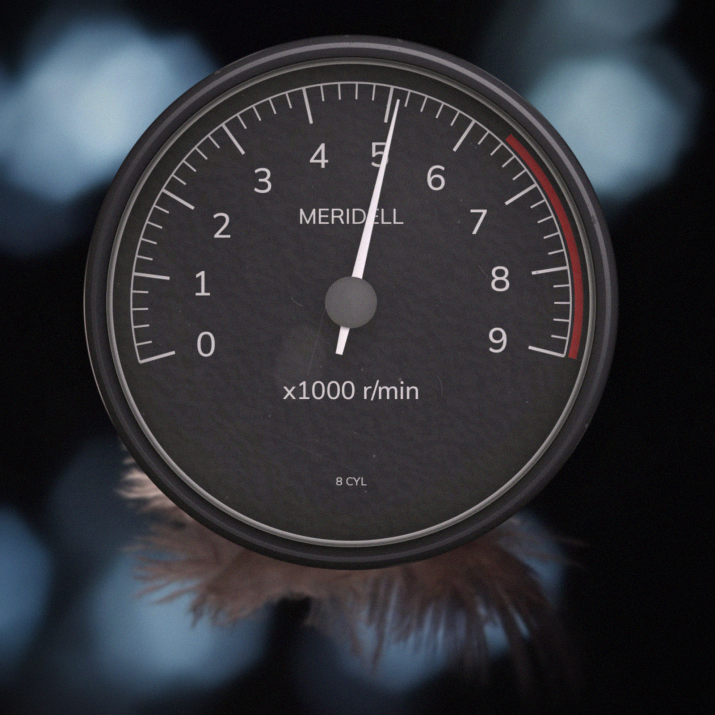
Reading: **5100** rpm
